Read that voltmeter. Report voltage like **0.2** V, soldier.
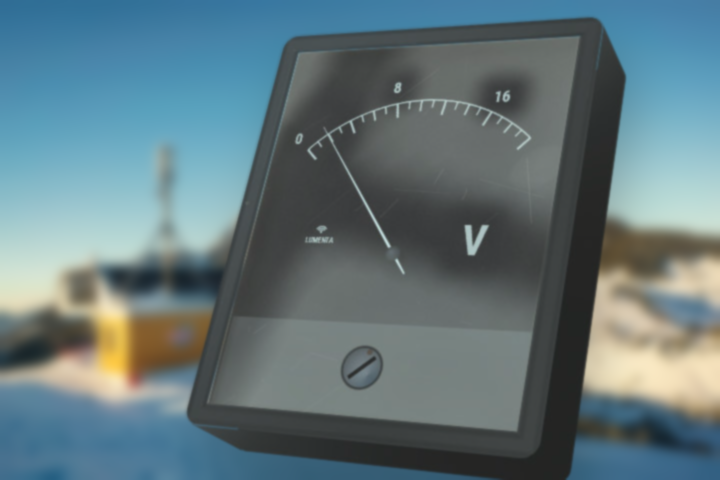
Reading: **2** V
